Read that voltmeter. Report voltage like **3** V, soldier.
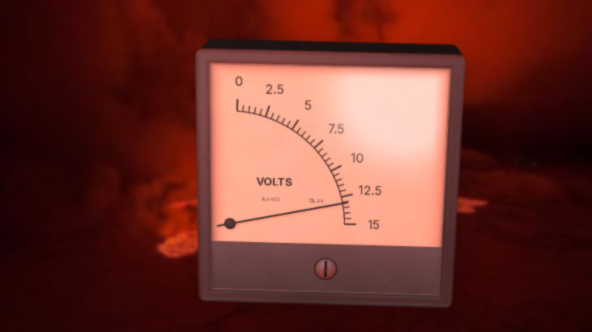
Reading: **13** V
